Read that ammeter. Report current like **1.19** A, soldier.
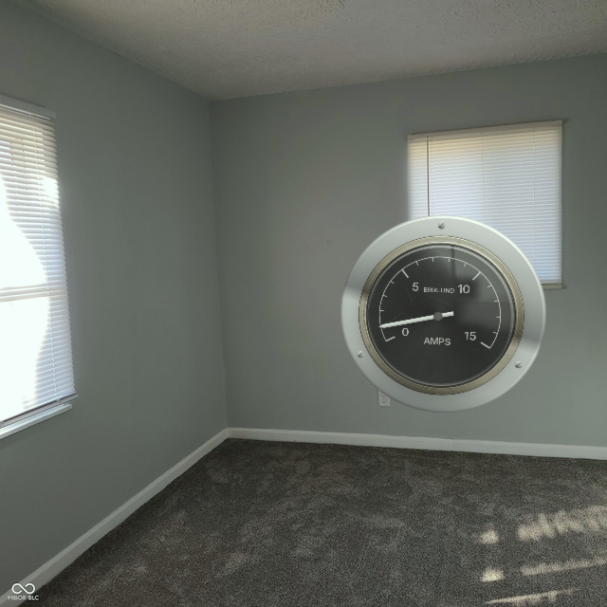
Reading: **1** A
